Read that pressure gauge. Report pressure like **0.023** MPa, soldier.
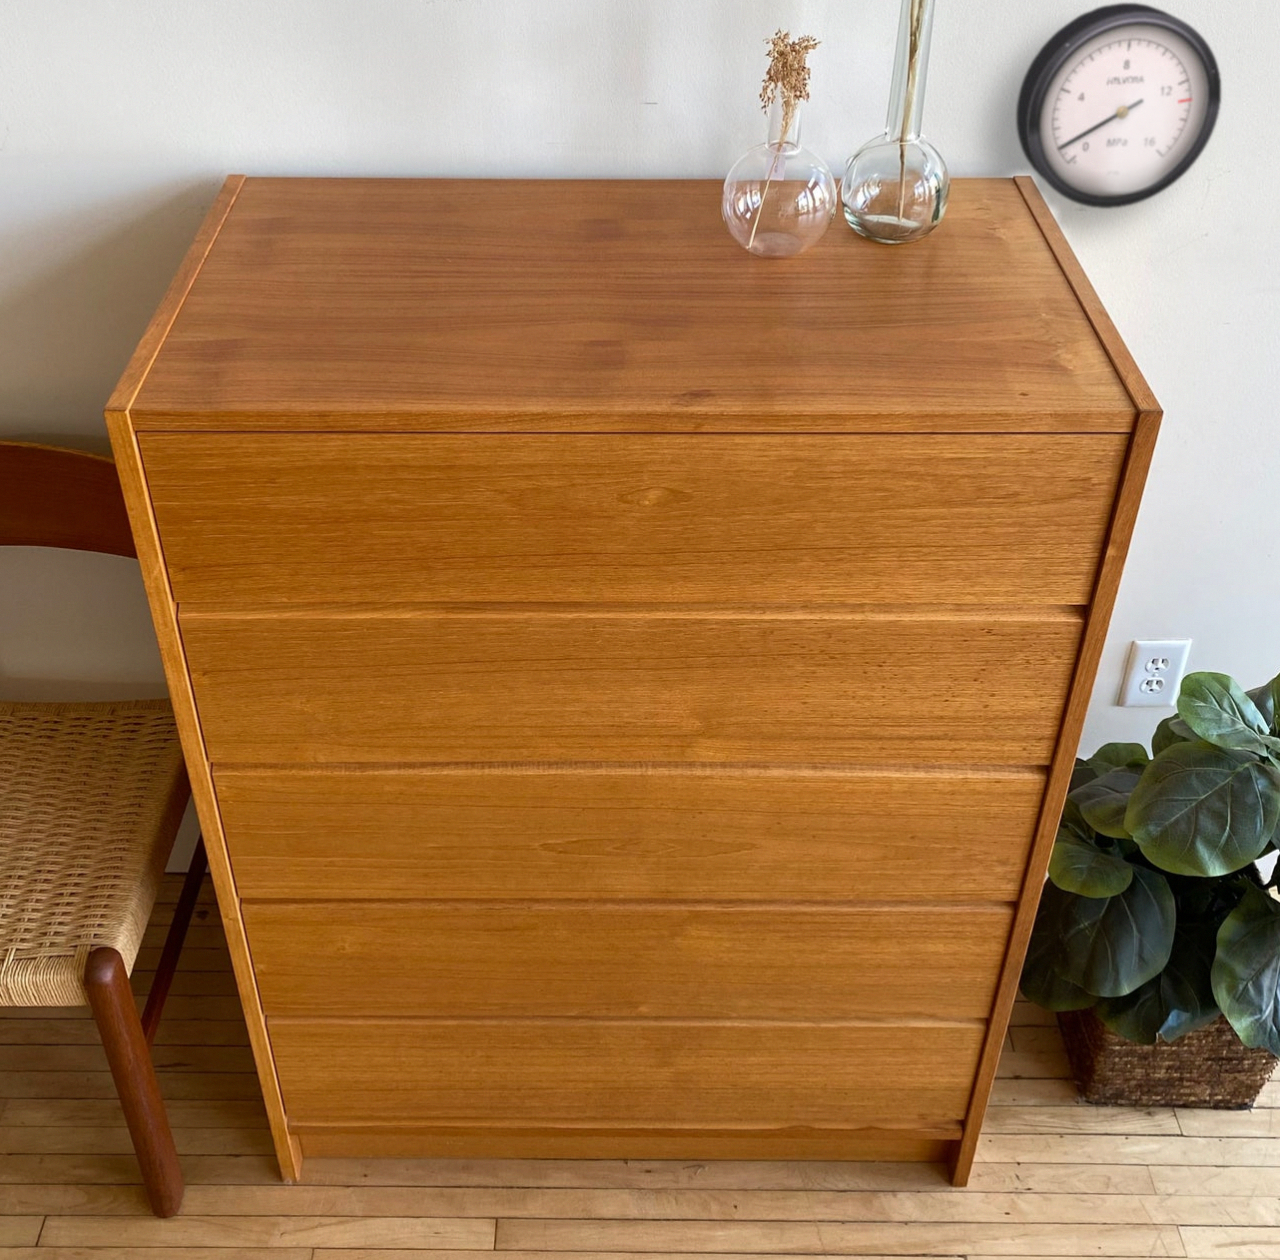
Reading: **1** MPa
